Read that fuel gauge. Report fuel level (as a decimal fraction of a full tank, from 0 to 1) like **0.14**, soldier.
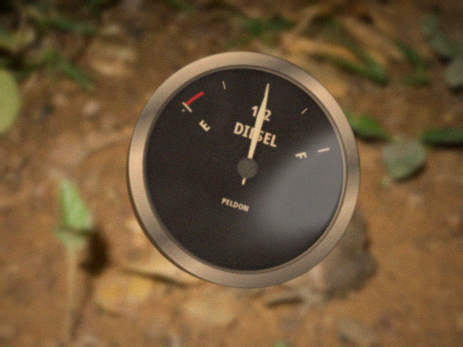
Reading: **0.5**
